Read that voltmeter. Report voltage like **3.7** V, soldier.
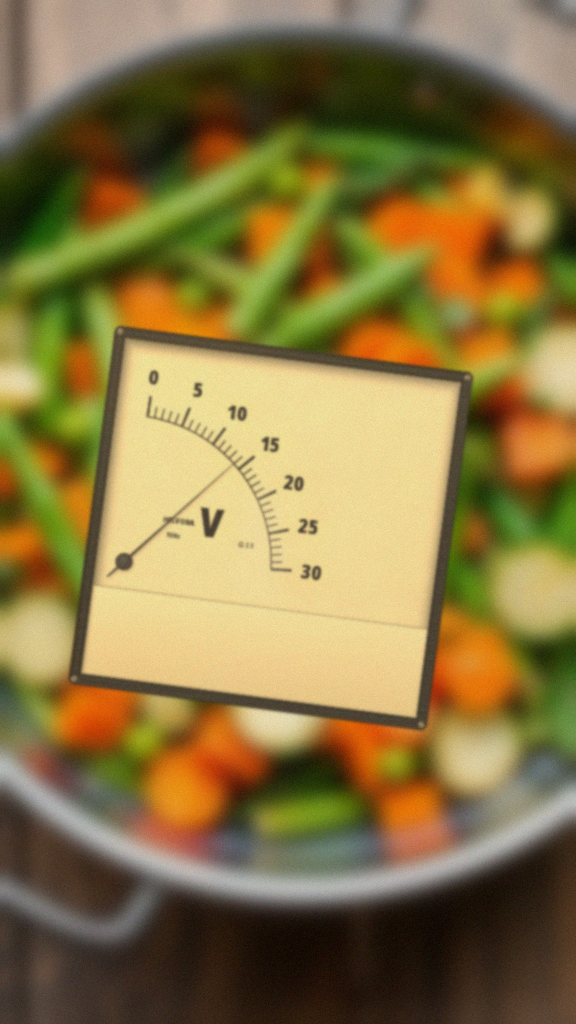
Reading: **14** V
